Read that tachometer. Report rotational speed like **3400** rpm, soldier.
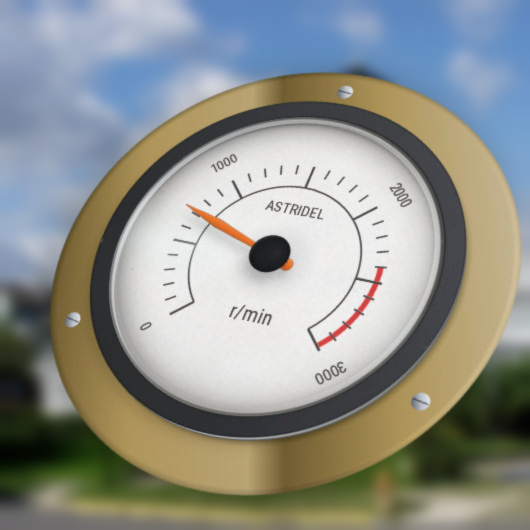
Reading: **700** rpm
